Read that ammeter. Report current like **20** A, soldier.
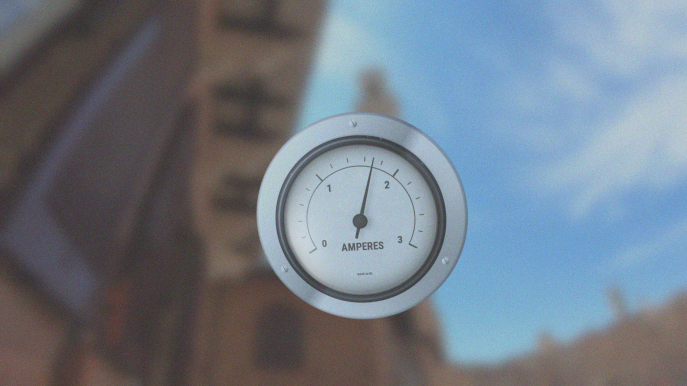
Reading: **1.7** A
